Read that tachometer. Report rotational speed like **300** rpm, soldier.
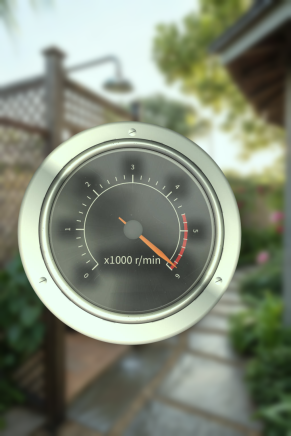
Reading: **5900** rpm
